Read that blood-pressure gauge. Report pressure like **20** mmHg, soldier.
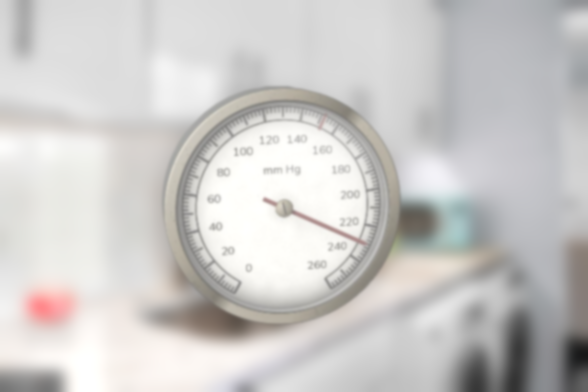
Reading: **230** mmHg
